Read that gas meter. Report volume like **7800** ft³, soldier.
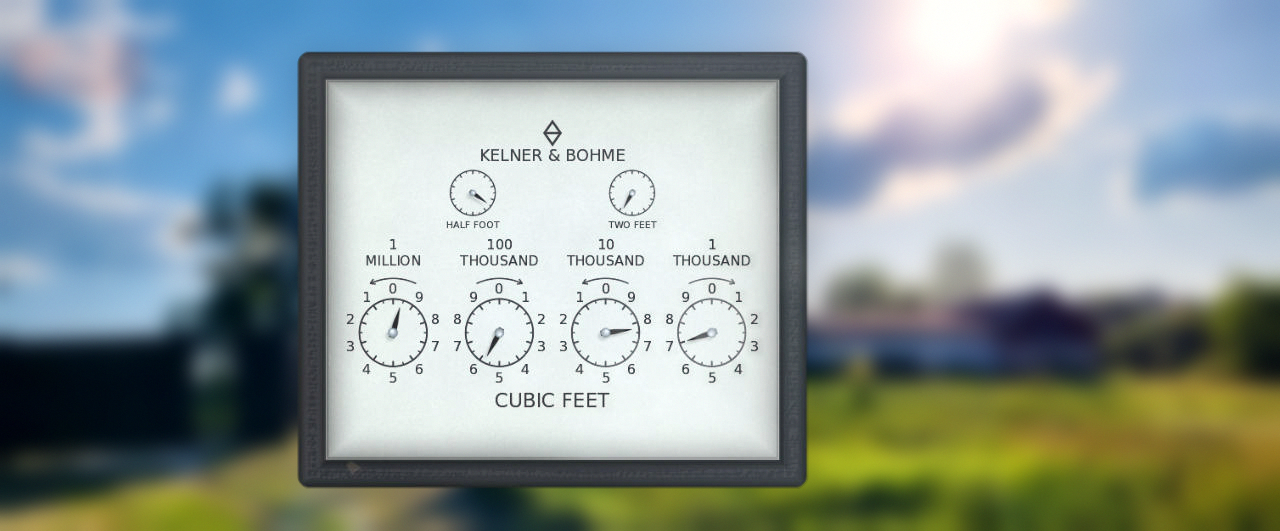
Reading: **957700** ft³
